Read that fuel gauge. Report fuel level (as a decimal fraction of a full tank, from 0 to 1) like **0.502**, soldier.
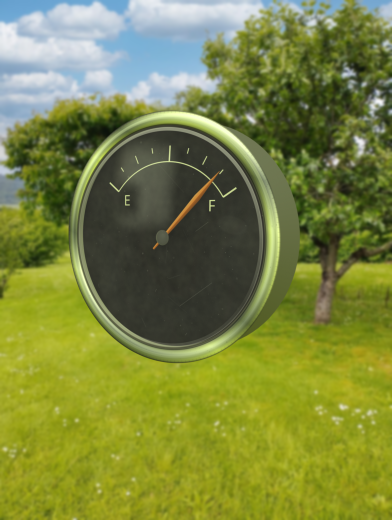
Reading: **0.875**
